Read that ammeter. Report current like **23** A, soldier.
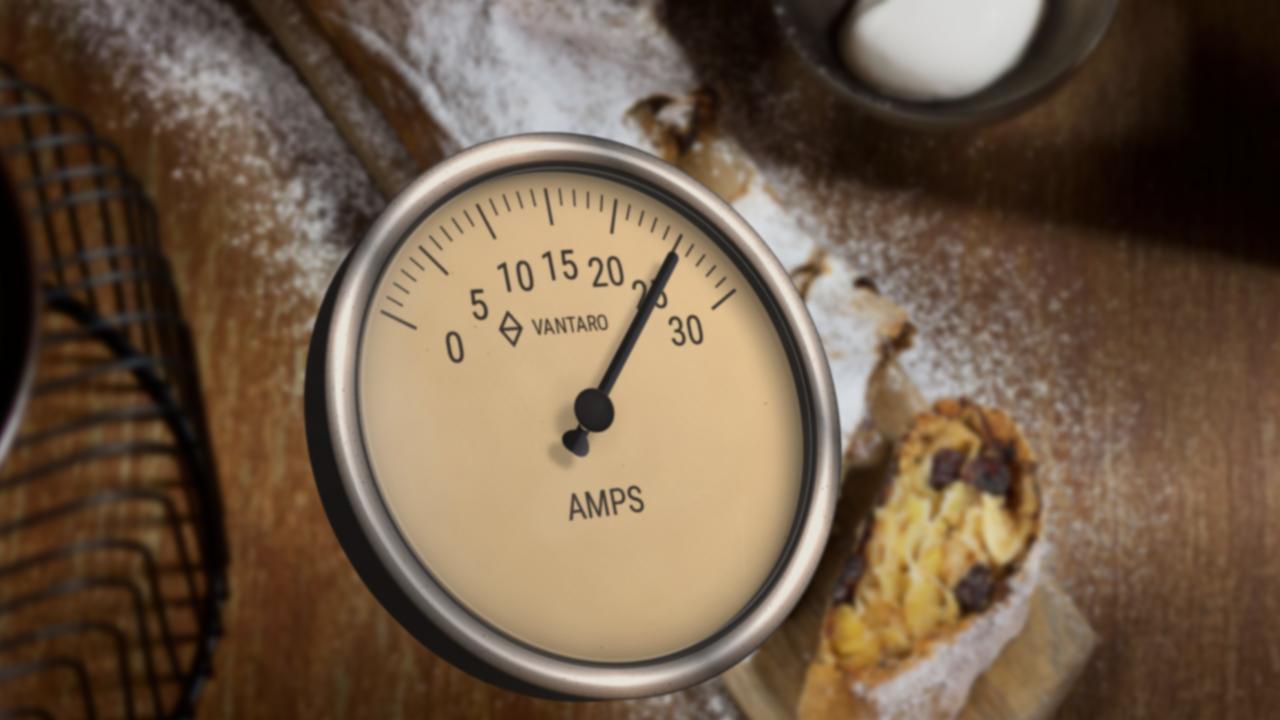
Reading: **25** A
